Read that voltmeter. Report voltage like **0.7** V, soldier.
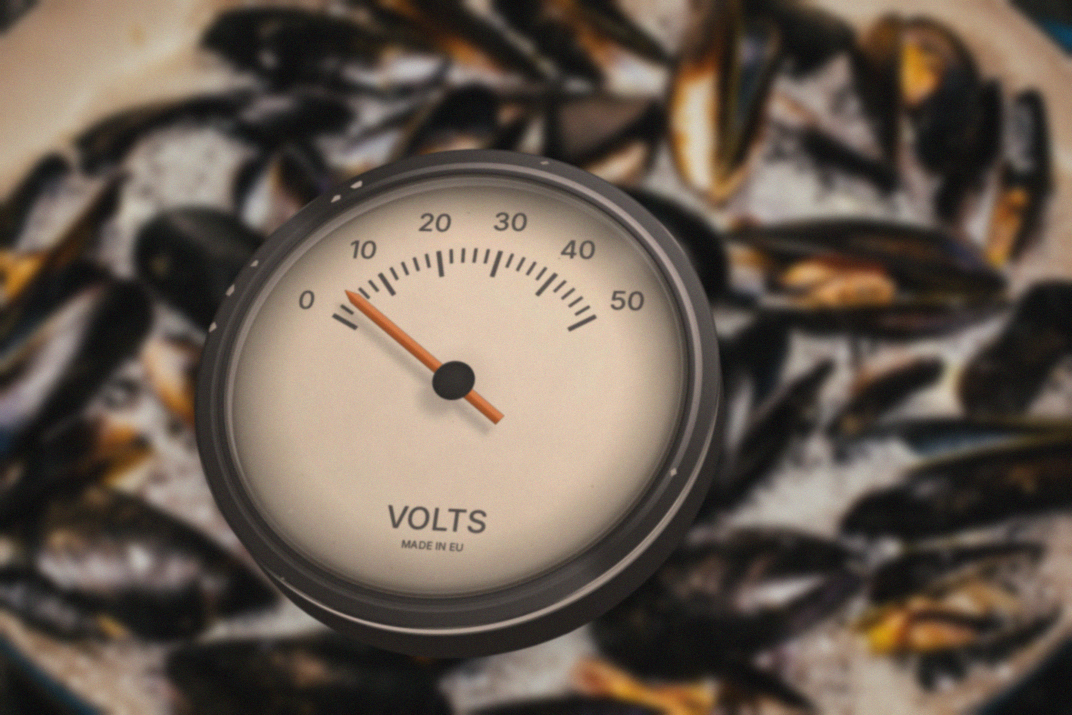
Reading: **4** V
